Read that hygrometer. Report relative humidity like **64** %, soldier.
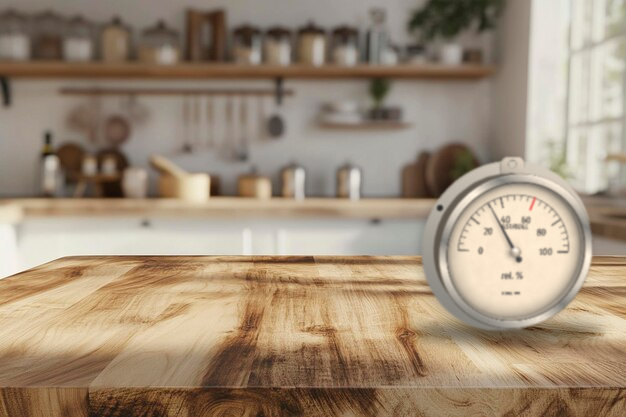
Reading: **32** %
